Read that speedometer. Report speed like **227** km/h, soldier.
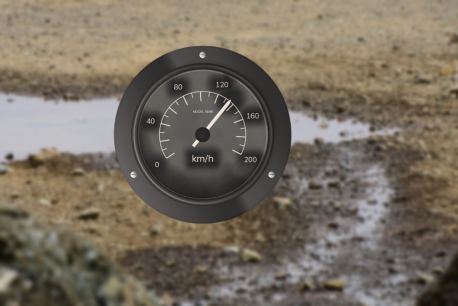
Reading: **135** km/h
